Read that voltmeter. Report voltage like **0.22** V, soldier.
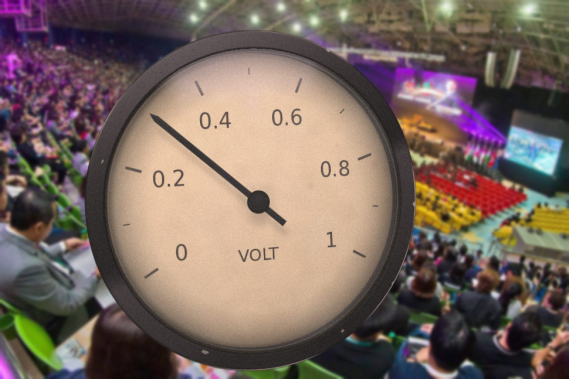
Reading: **0.3** V
